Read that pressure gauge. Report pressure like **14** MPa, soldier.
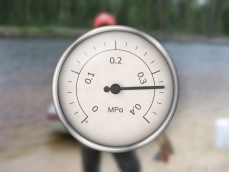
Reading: **0.33** MPa
